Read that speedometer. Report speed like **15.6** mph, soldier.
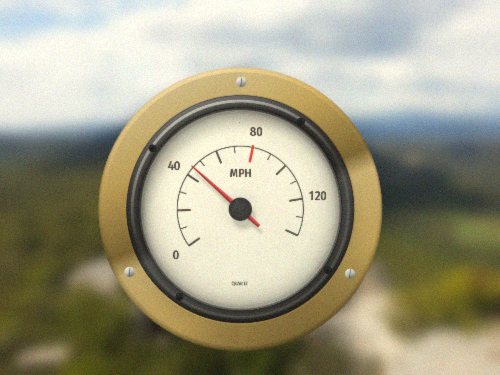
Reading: **45** mph
